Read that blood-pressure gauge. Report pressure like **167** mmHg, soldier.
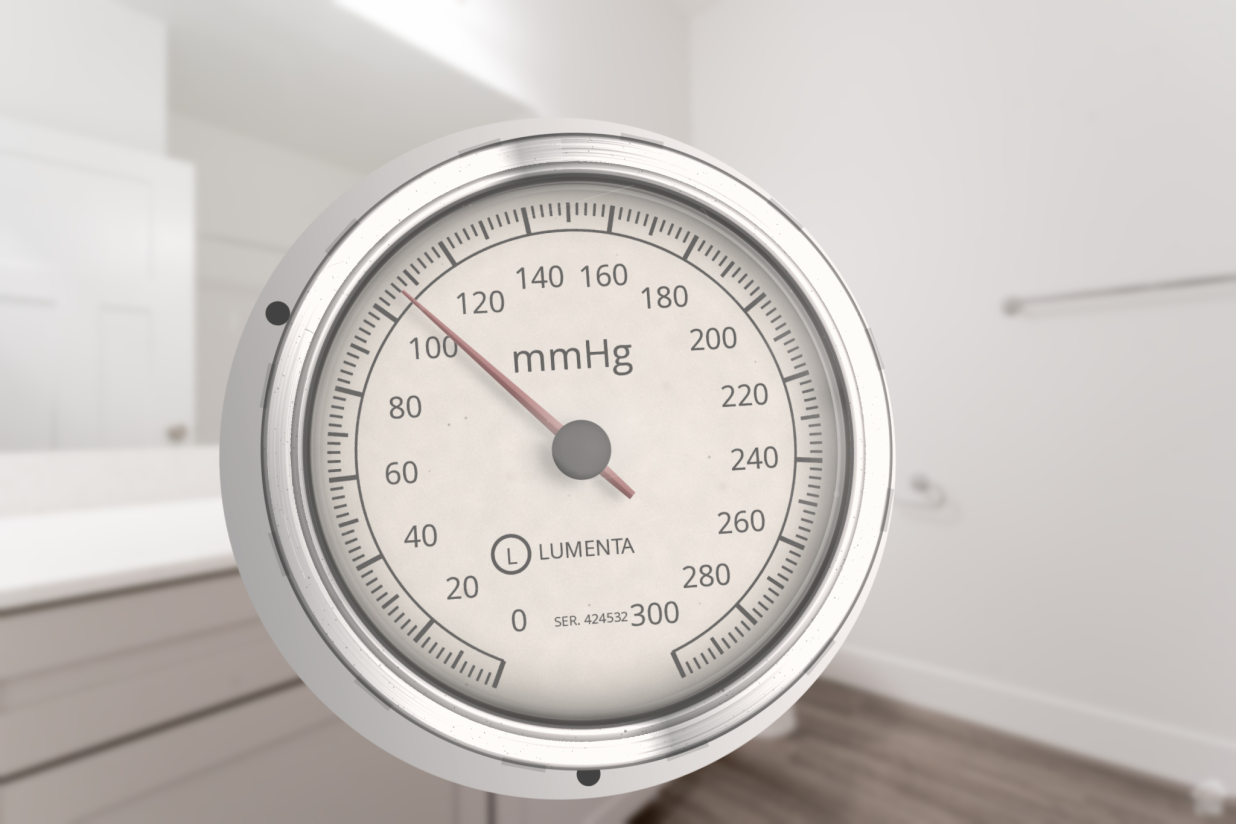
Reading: **106** mmHg
